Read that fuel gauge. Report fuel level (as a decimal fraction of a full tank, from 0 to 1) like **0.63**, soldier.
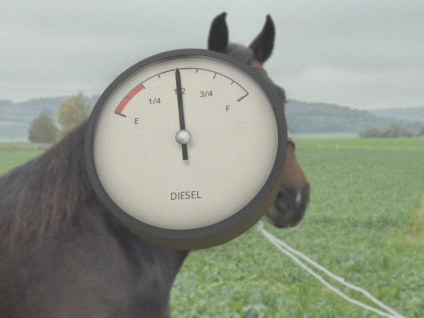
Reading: **0.5**
